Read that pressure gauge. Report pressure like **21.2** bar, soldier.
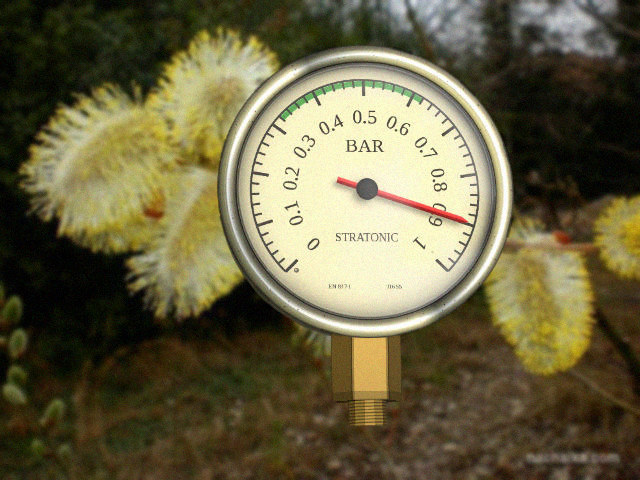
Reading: **0.9** bar
